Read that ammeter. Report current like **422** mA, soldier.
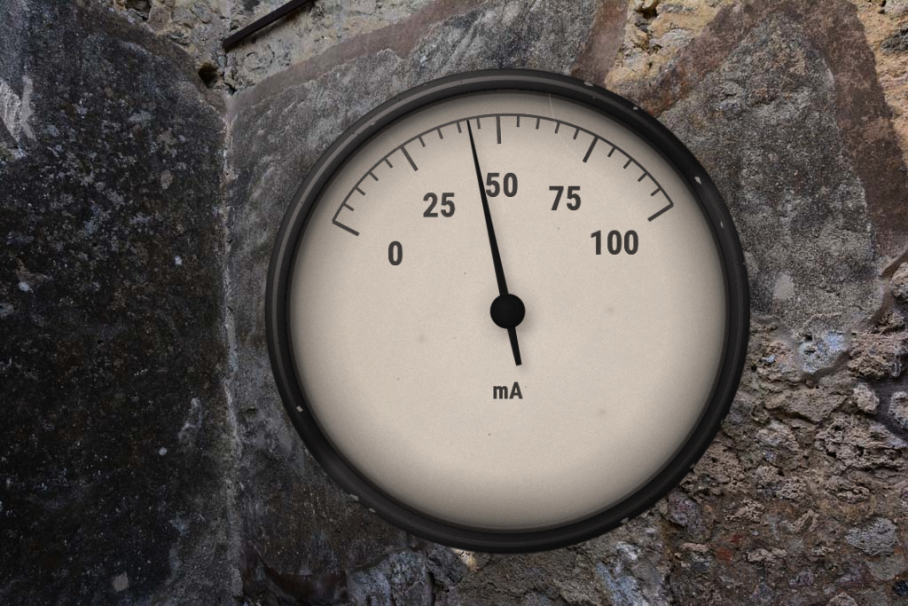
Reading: **42.5** mA
